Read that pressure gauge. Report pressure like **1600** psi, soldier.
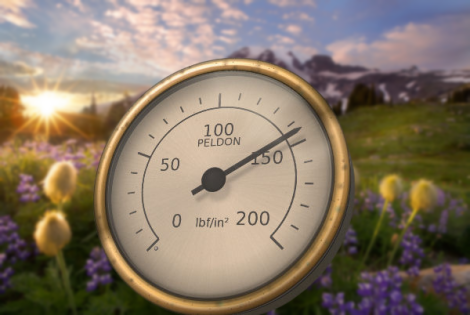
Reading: **145** psi
